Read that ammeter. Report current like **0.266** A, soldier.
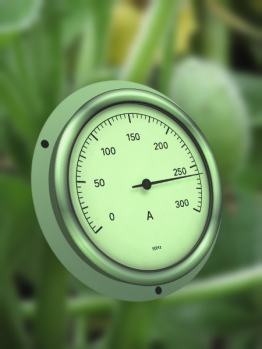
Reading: **260** A
